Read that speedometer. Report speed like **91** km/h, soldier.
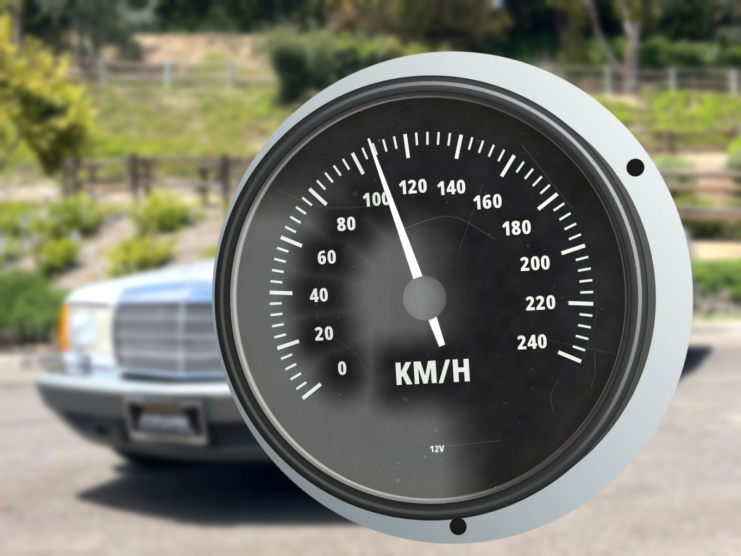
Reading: **108** km/h
